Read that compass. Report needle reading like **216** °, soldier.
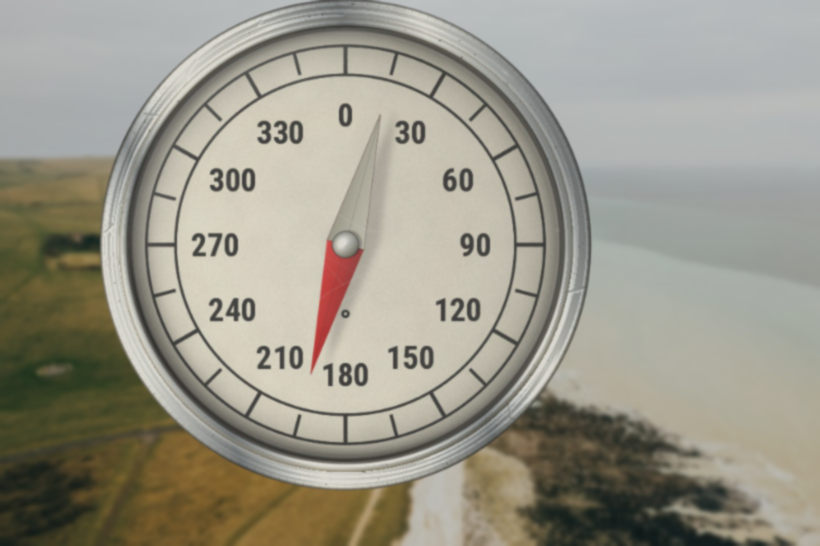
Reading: **195** °
